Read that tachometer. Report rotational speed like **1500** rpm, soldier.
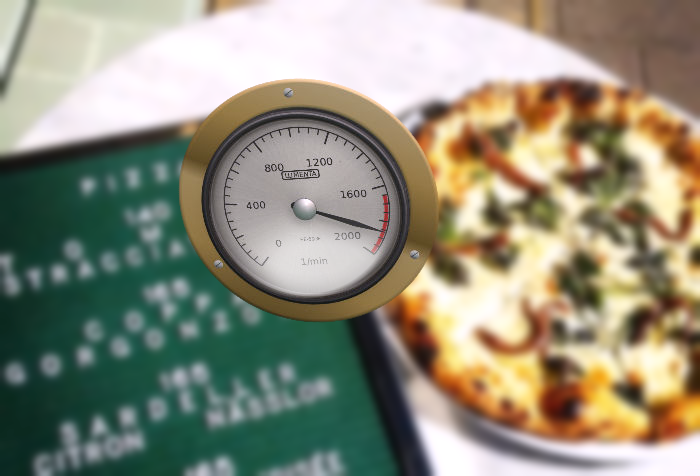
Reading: **1850** rpm
